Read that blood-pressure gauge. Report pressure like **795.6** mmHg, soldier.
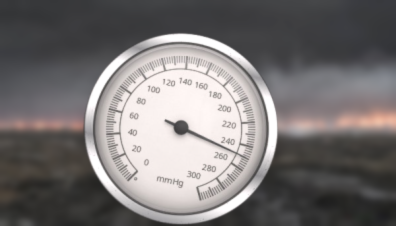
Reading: **250** mmHg
